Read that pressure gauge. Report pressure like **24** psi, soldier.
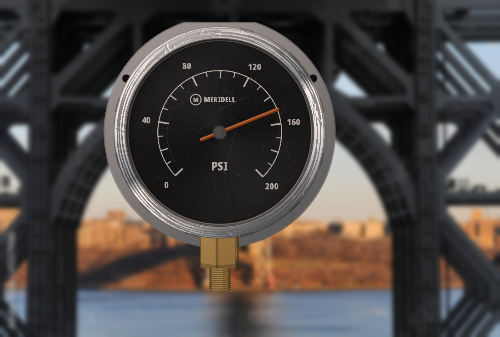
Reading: **150** psi
